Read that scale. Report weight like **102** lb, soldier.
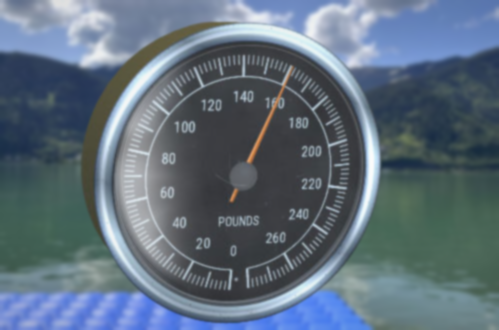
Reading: **160** lb
